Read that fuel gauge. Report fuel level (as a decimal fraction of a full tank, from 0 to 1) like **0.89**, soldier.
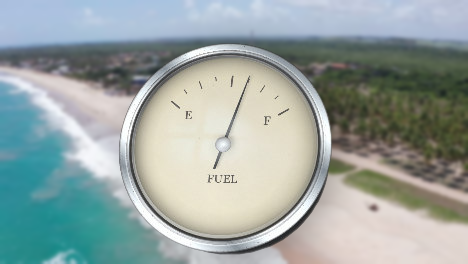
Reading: **0.625**
